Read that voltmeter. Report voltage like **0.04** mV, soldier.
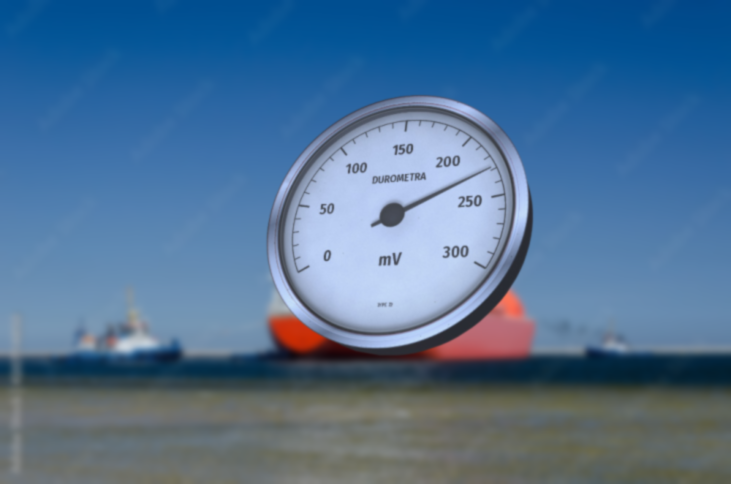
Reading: **230** mV
